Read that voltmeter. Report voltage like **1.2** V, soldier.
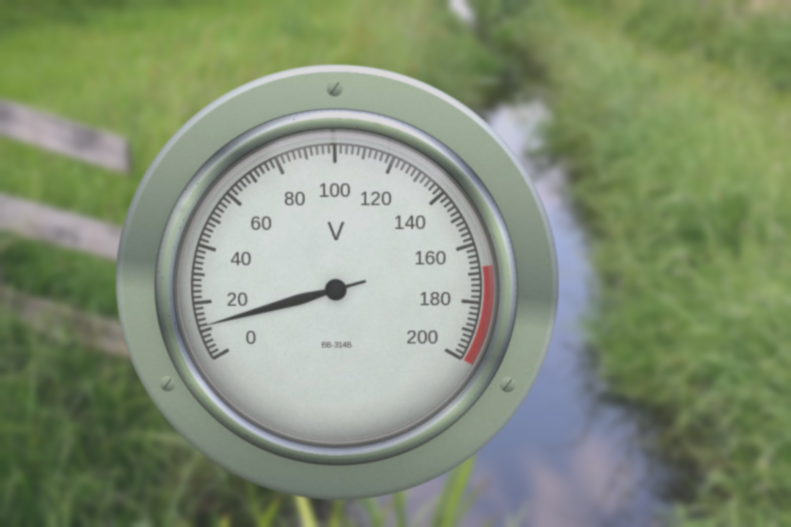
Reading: **12** V
